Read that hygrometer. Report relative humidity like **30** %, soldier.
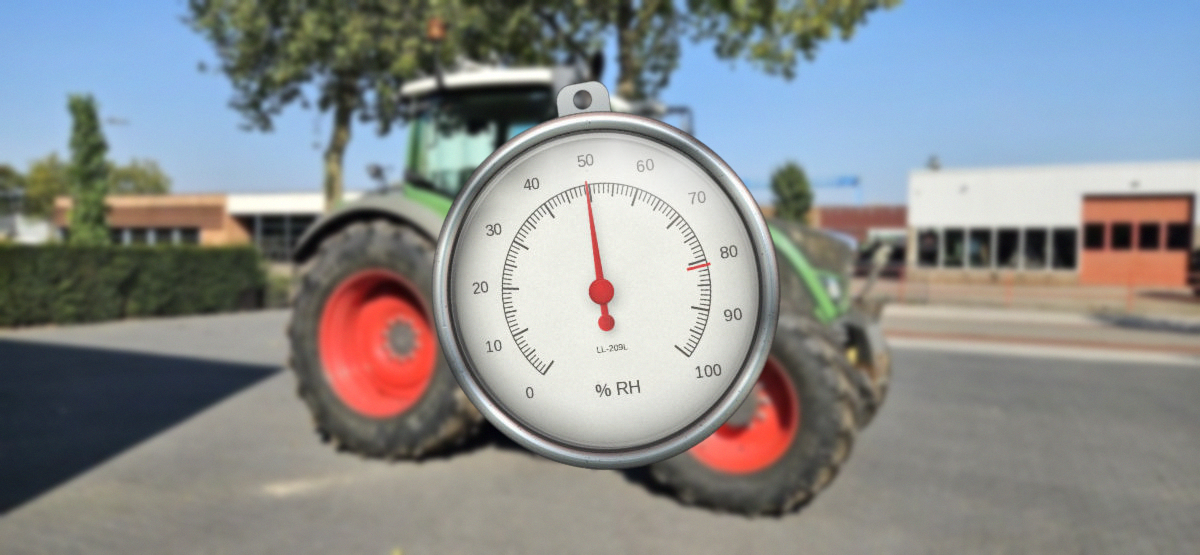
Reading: **50** %
